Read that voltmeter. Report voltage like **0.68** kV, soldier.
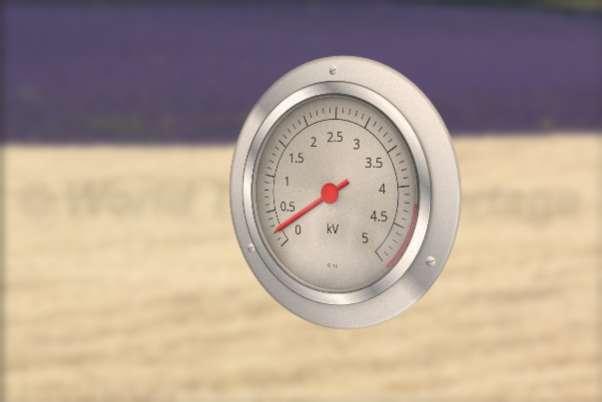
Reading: **0.2** kV
